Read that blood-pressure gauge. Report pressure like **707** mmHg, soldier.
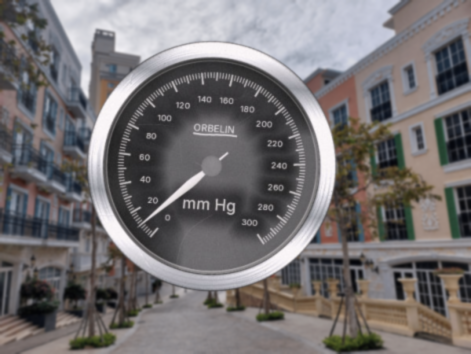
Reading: **10** mmHg
